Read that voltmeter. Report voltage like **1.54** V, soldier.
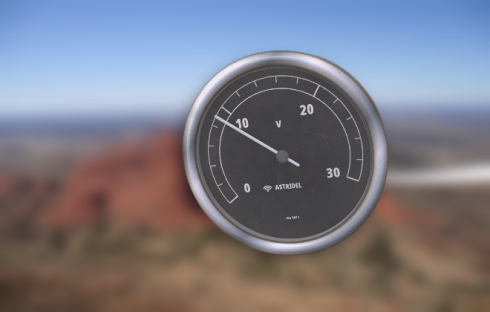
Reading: **9** V
